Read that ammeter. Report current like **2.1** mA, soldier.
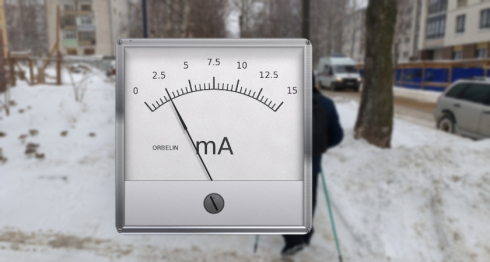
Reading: **2.5** mA
